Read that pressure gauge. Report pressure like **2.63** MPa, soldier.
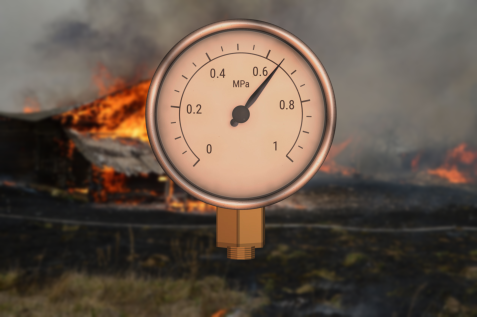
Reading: **0.65** MPa
